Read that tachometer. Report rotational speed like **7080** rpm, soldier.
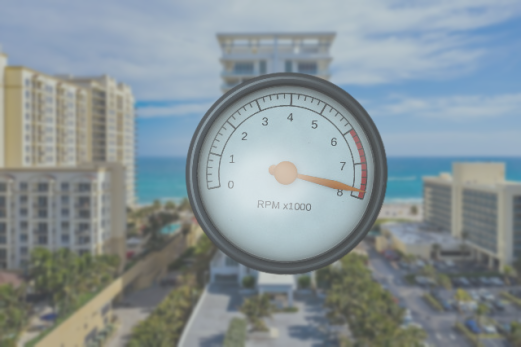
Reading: **7800** rpm
